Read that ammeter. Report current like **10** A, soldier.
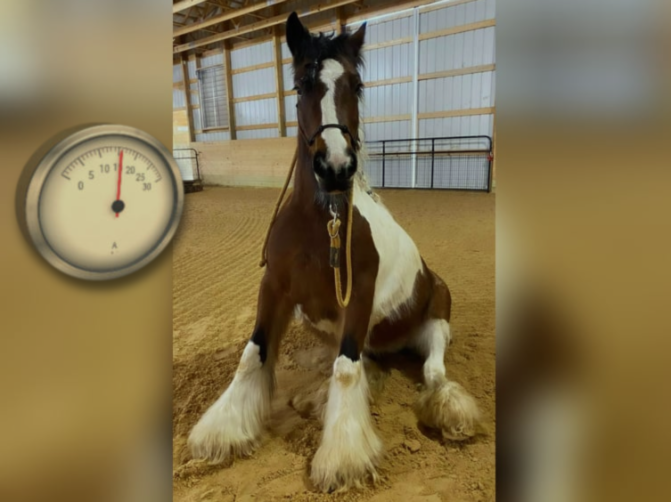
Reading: **15** A
